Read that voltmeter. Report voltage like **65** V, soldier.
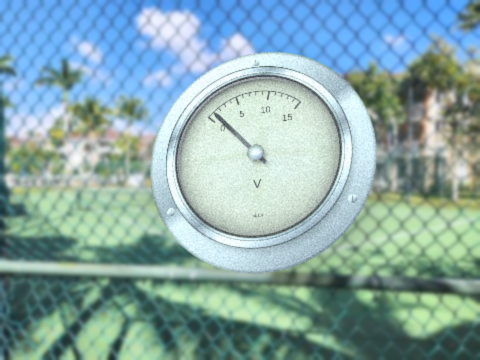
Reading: **1** V
